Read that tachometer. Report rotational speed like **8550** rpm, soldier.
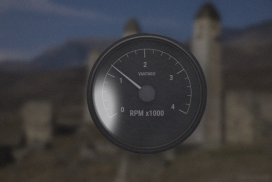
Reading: **1200** rpm
